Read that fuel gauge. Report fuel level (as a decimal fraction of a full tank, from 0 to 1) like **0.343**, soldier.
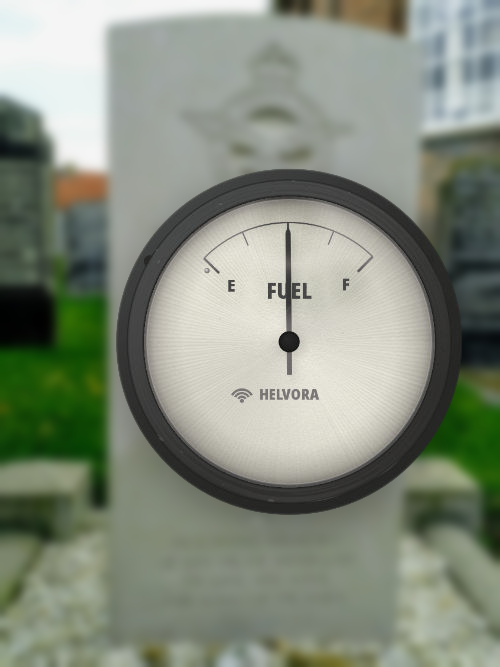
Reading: **0.5**
